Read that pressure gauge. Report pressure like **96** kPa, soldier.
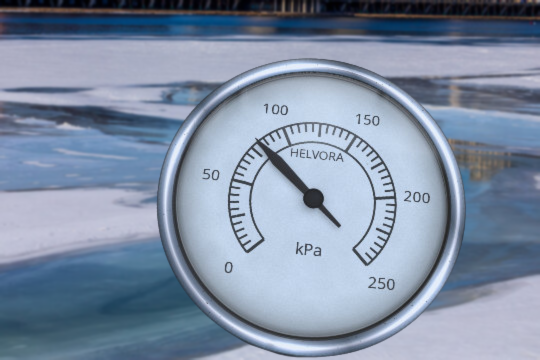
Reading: **80** kPa
